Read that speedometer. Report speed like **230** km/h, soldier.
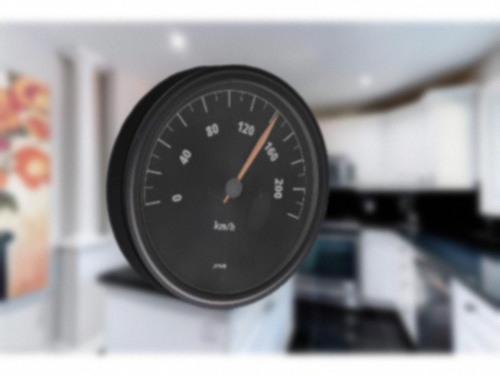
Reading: **140** km/h
